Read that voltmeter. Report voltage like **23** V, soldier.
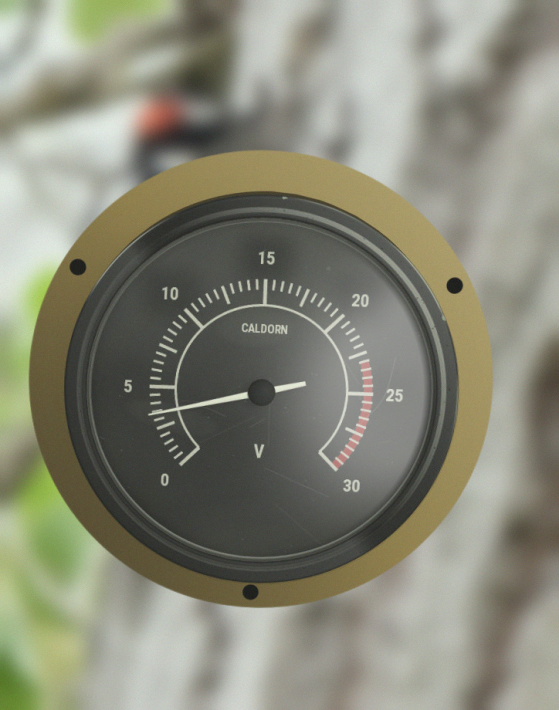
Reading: **3.5** V
